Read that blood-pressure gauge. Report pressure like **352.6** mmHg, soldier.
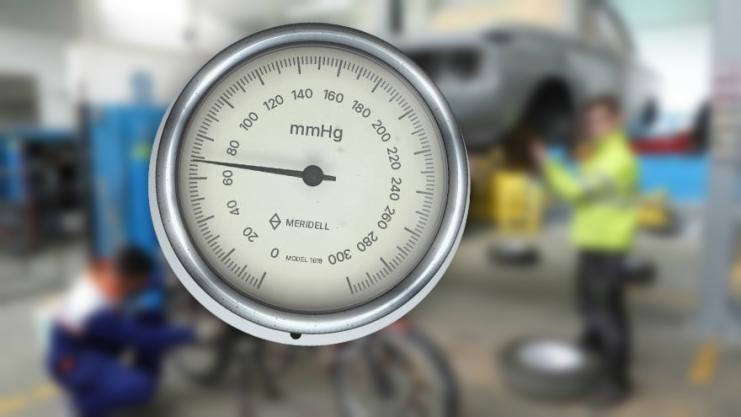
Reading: **68** mmHg
